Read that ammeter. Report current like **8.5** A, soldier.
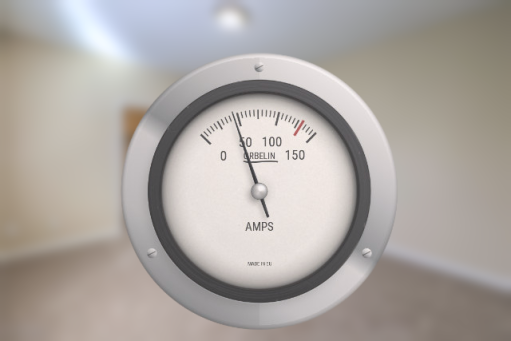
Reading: **45** A
